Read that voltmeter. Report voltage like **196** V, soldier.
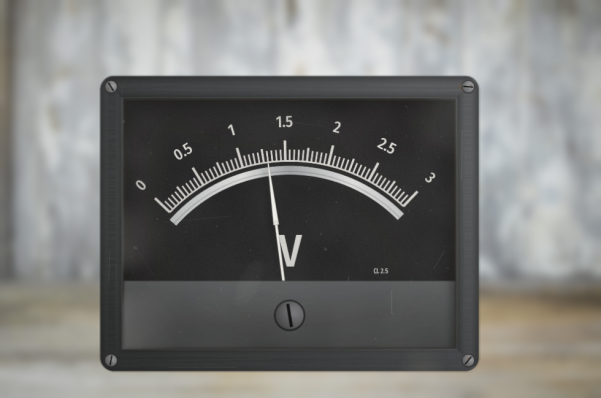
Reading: **1.3** V
